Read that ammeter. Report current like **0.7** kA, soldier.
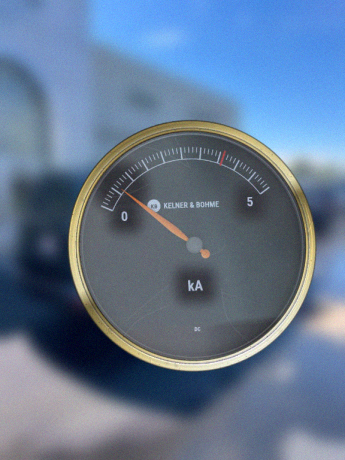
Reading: **0.6** kA
